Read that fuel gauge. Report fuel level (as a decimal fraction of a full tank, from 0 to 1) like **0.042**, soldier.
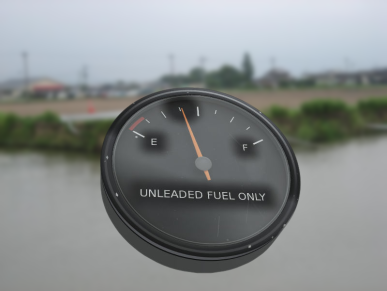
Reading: **0.375**
